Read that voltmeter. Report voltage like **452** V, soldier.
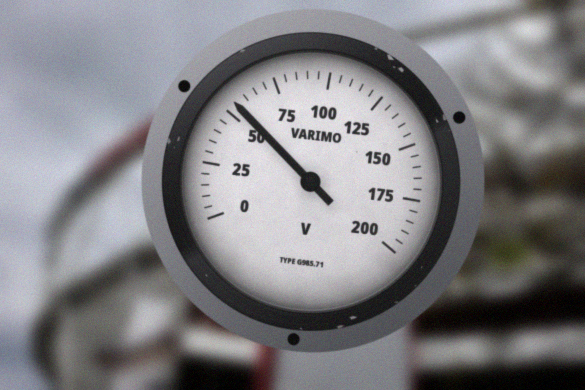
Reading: **55** V
